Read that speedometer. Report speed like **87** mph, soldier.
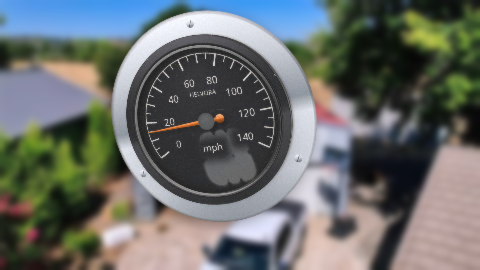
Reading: **15** mph
